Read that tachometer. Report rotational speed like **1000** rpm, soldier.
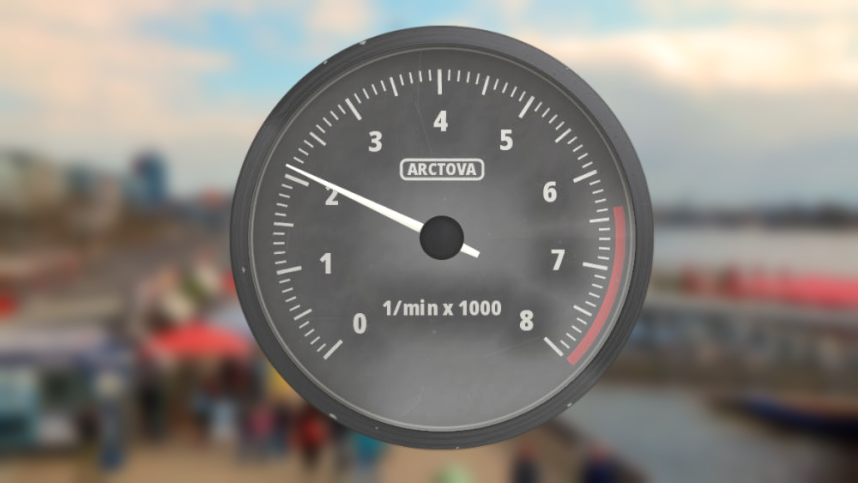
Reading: **2100** rpm
